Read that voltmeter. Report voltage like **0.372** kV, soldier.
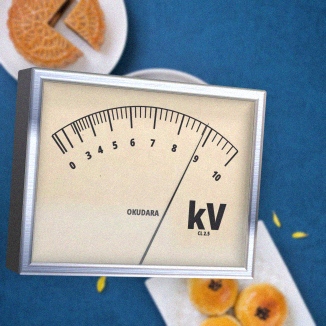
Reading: **8.8** kV
